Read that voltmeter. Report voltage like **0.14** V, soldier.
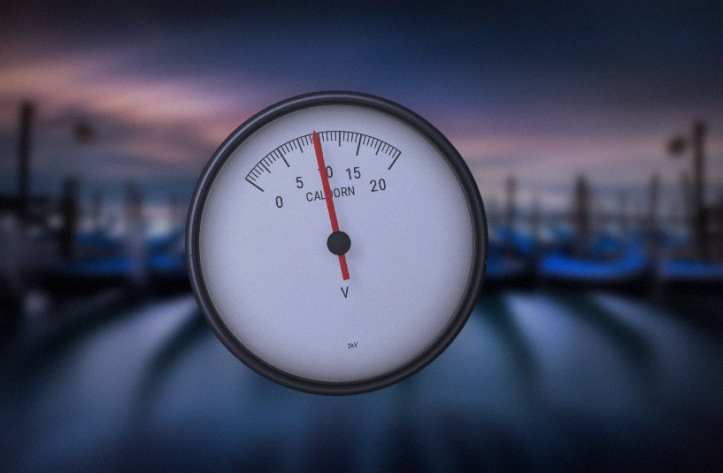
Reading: **9.5** V
